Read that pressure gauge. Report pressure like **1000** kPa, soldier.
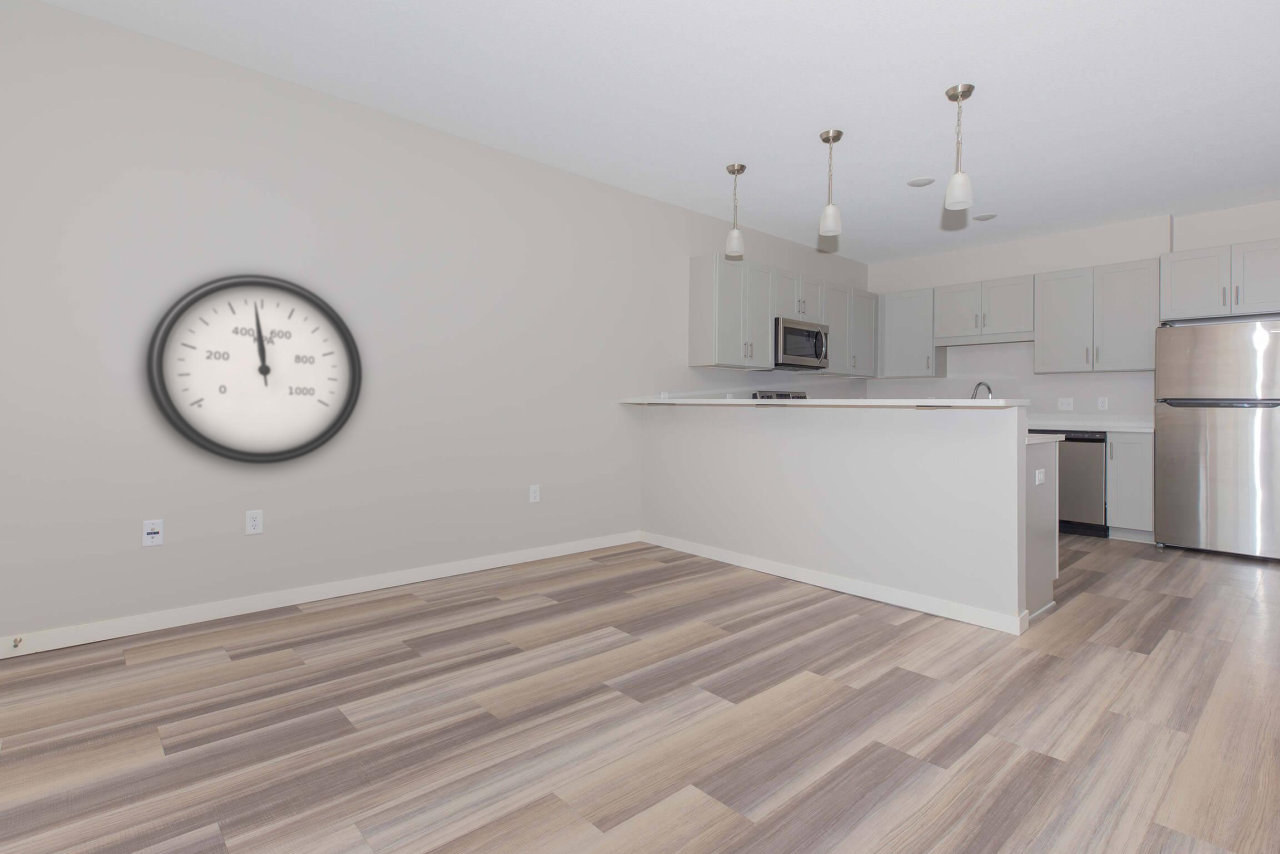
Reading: **475** kPa
